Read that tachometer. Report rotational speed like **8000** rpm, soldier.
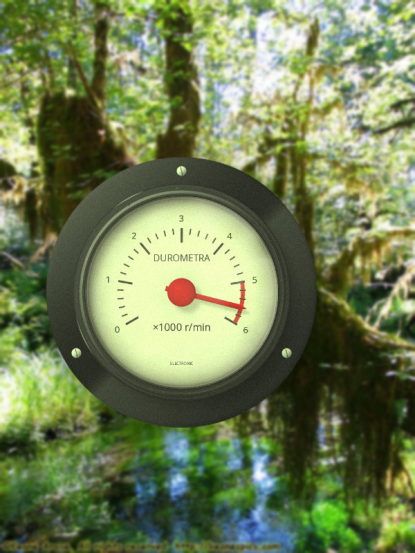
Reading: **5600** rpm
